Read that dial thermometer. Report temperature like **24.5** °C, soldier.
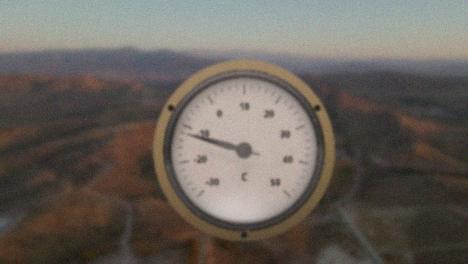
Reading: **-12** °C
